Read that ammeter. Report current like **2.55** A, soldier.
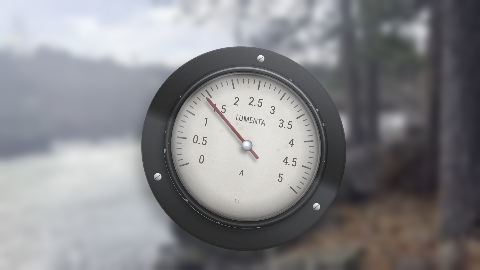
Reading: **1.4** A
